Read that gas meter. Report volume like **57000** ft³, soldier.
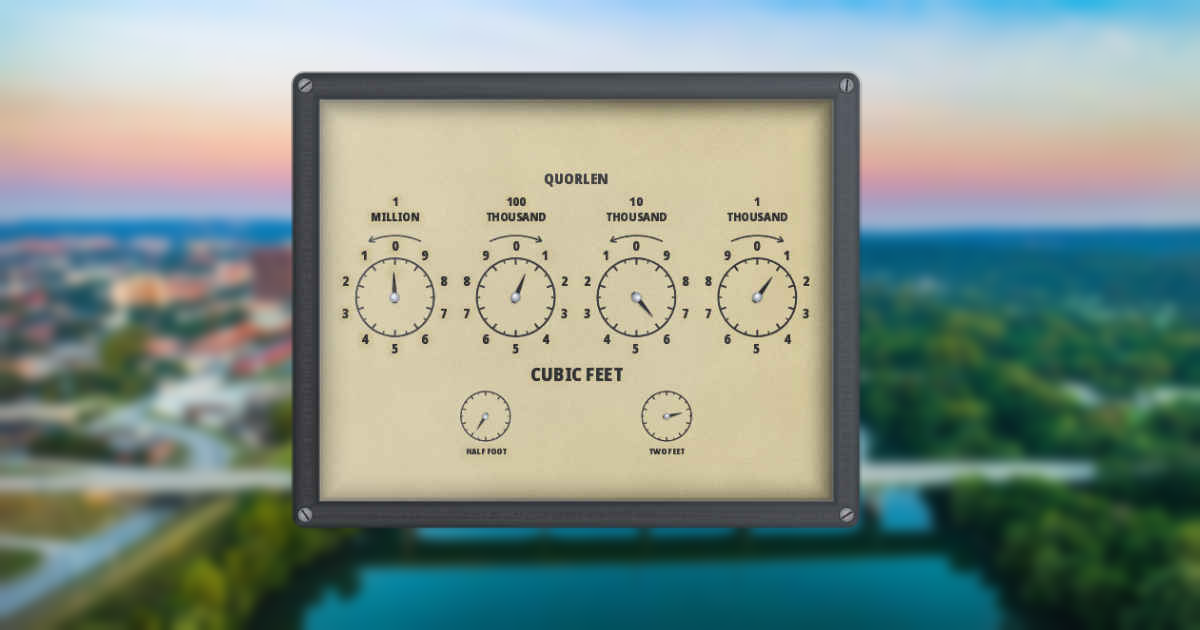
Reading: **6100** ft³
